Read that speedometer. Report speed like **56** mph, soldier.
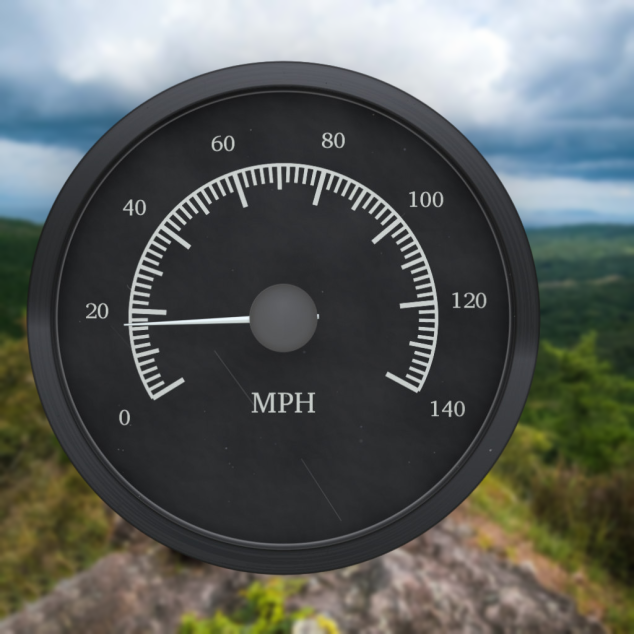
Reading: **17** mph
